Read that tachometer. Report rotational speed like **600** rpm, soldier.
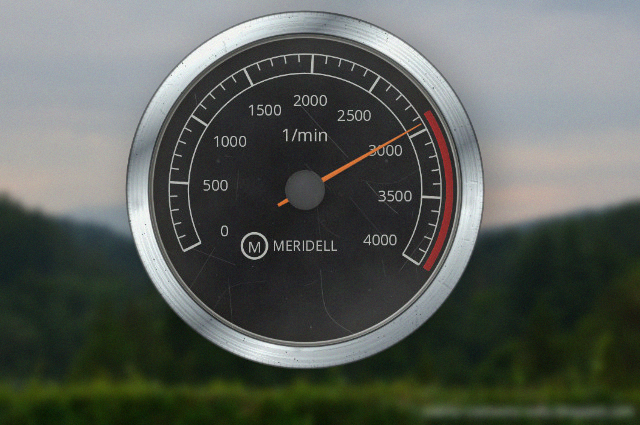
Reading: **2950** rpm
